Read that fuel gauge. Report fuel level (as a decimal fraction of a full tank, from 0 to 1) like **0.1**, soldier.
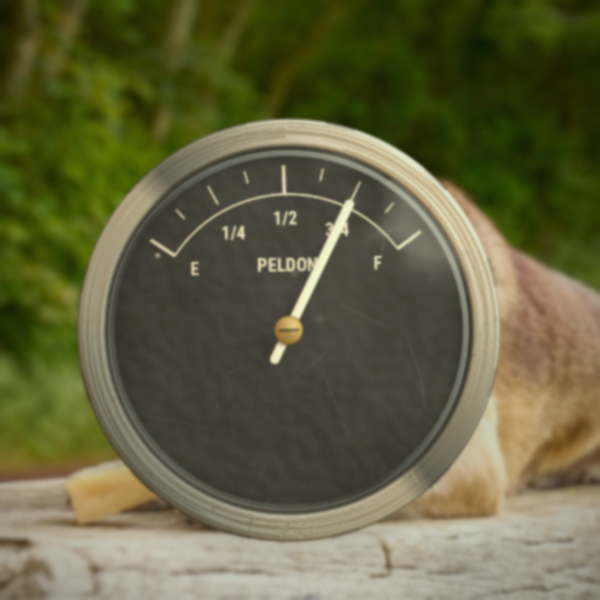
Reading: **0.75**
